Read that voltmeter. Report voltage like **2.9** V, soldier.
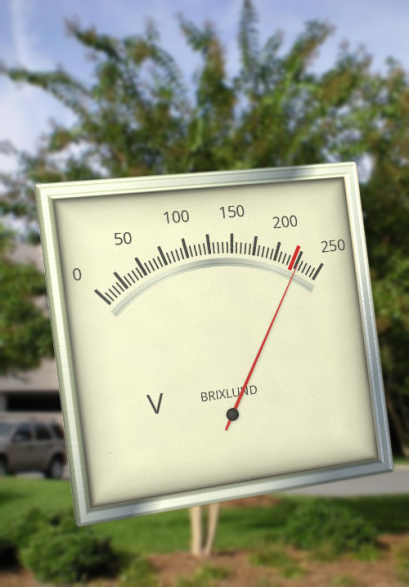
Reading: **225** V
